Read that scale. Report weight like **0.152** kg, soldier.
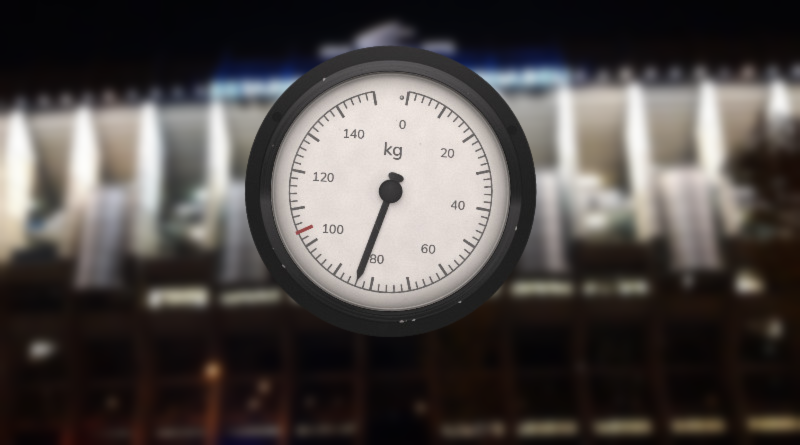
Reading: **84** kg
